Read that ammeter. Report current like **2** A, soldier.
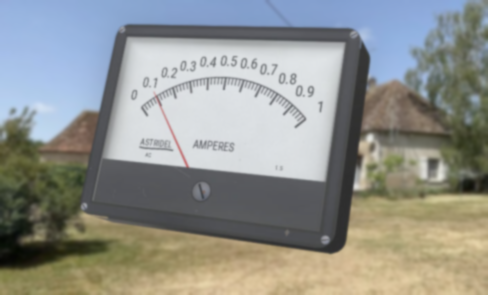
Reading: **0.1** A
